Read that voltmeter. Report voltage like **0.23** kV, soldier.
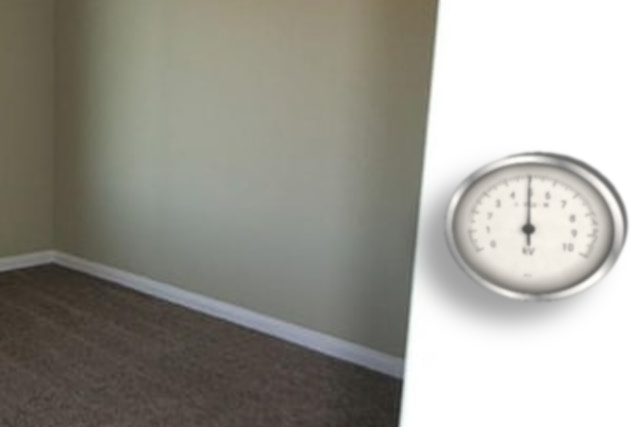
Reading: **5** kV
